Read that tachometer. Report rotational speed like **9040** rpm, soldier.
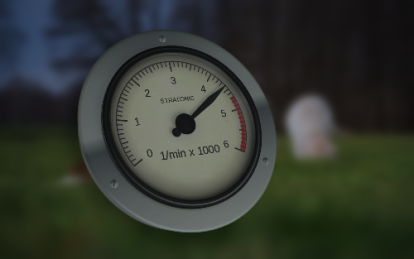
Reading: **4400** rpm
